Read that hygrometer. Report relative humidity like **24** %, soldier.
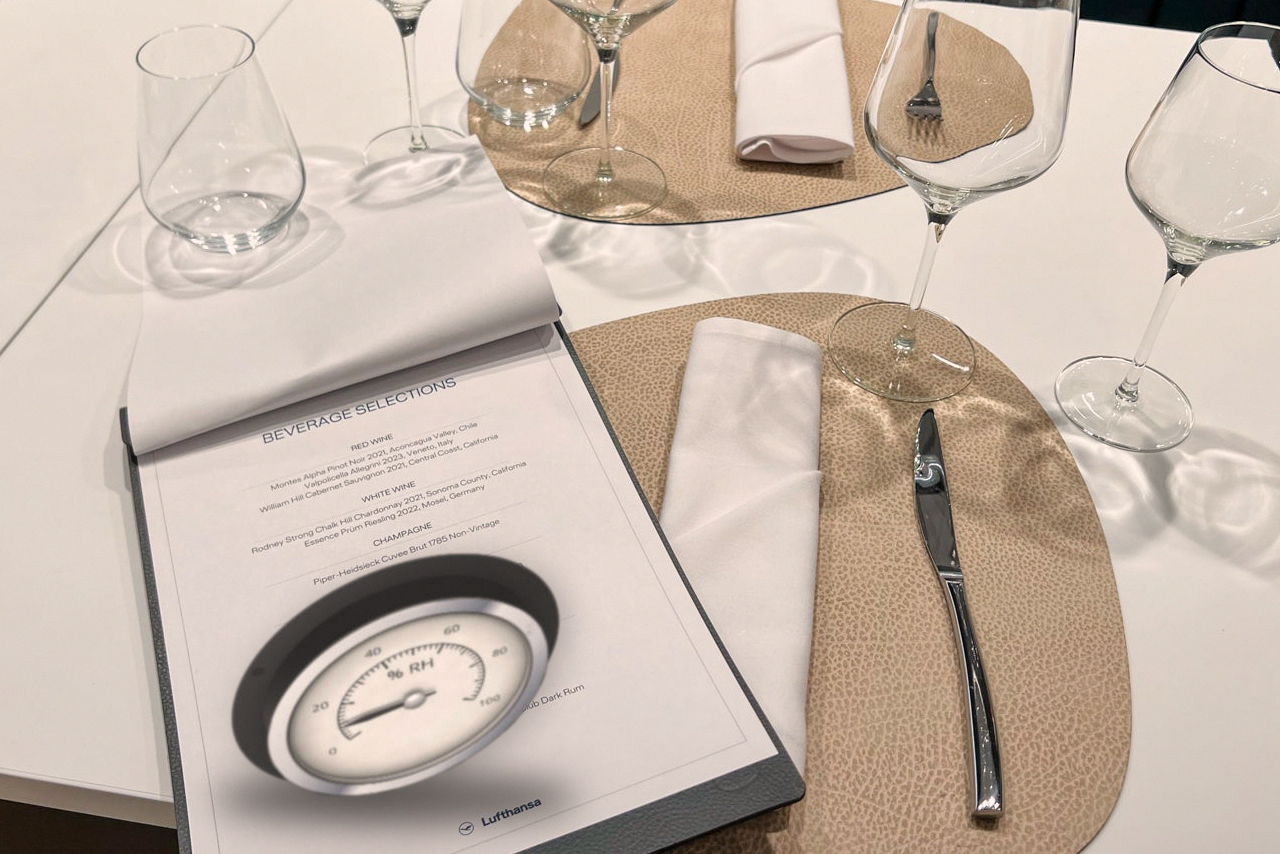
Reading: **10** %
